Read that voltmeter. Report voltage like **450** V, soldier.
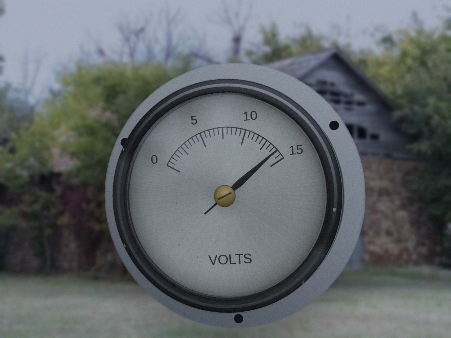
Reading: **14** V
